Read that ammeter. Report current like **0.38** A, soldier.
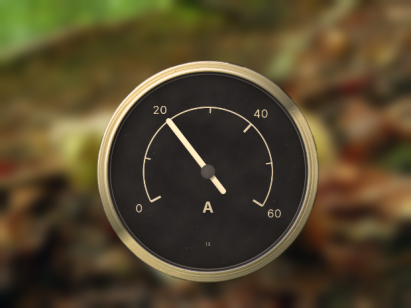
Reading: **20** A
